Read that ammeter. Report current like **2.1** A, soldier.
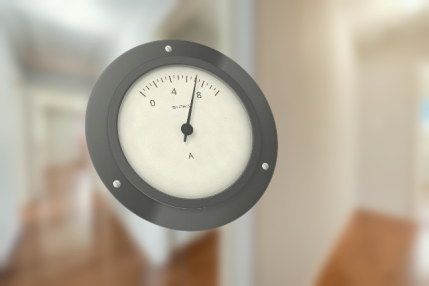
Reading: **7** A
